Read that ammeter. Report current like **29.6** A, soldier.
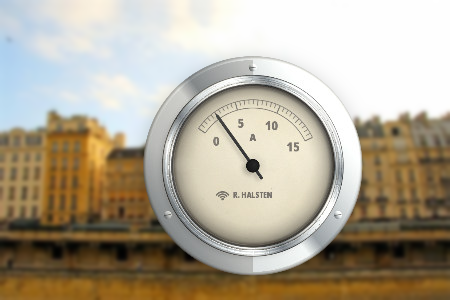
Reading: **2.5** A
